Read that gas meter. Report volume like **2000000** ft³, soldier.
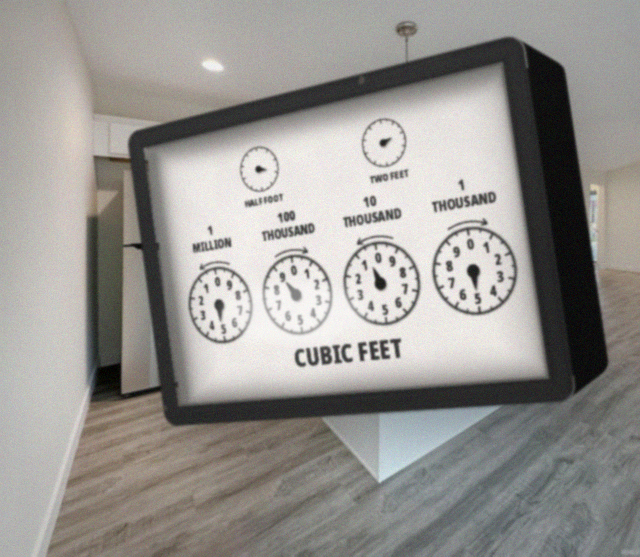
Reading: **490500** ft³
